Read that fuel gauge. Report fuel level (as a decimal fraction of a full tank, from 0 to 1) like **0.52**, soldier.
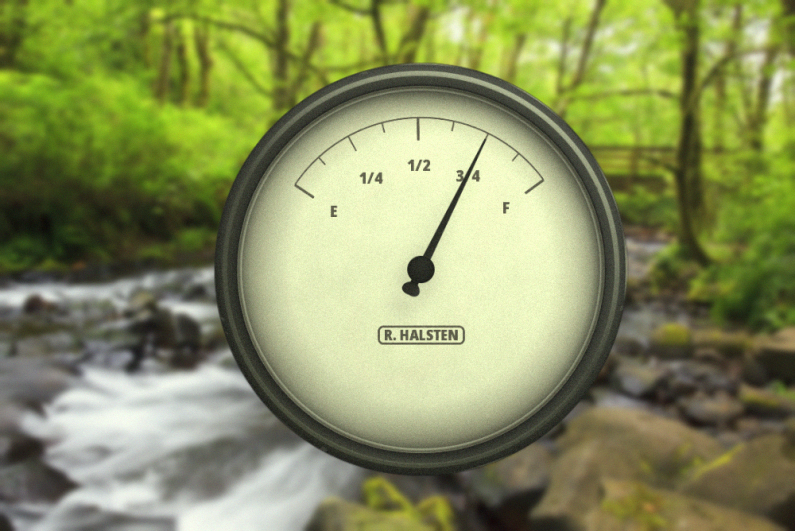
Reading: **0.75**
